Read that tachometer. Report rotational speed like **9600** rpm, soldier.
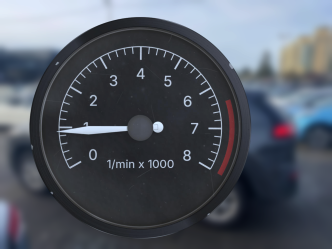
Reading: **900** rpm
